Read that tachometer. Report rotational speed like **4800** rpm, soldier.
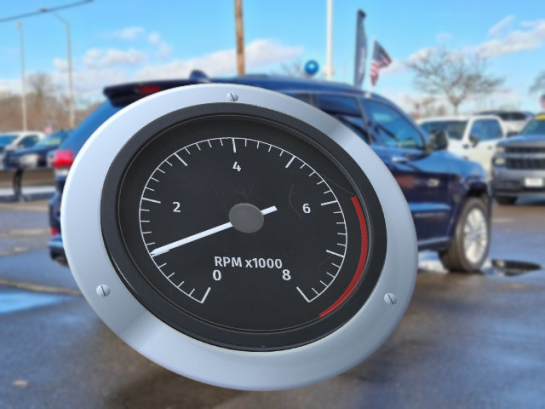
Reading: **1000** rpm
